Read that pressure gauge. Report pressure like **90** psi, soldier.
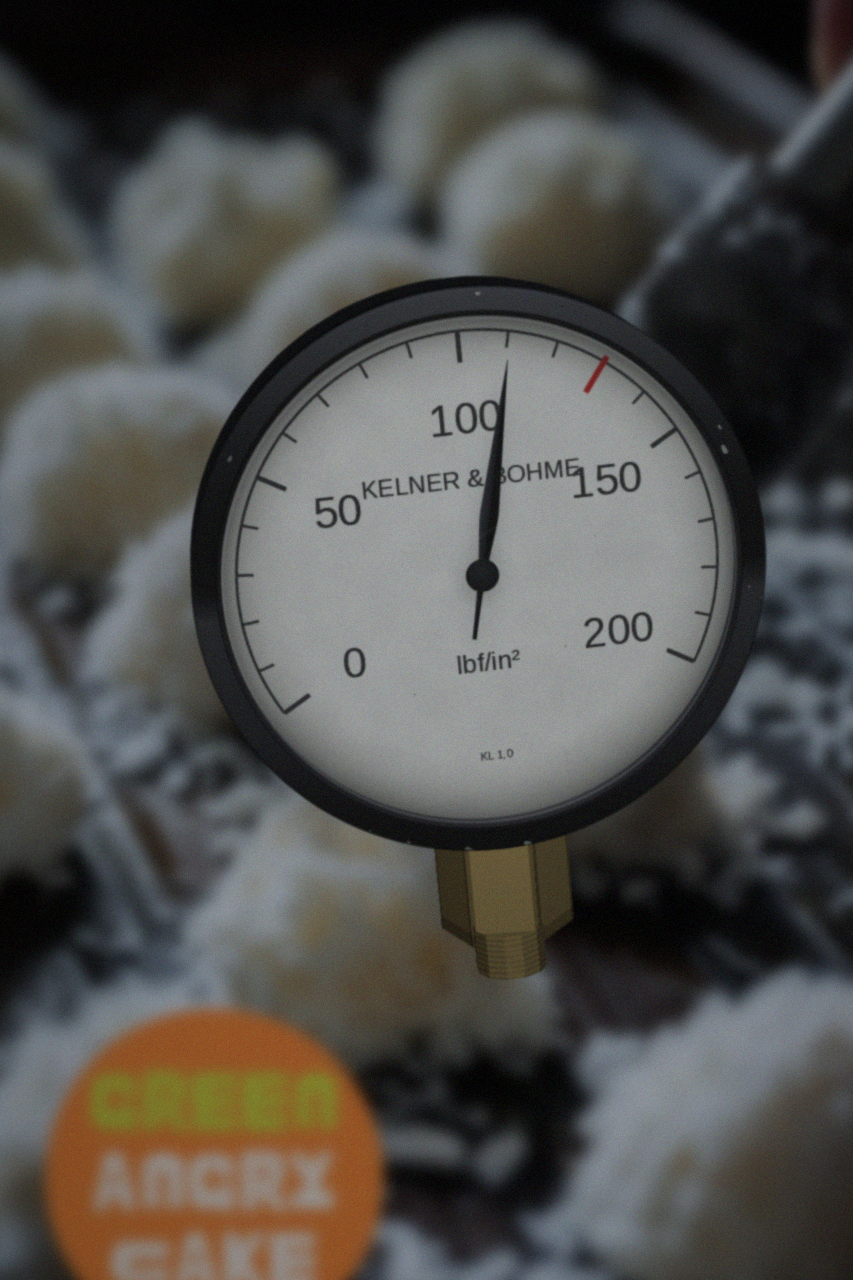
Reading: **110** psi
